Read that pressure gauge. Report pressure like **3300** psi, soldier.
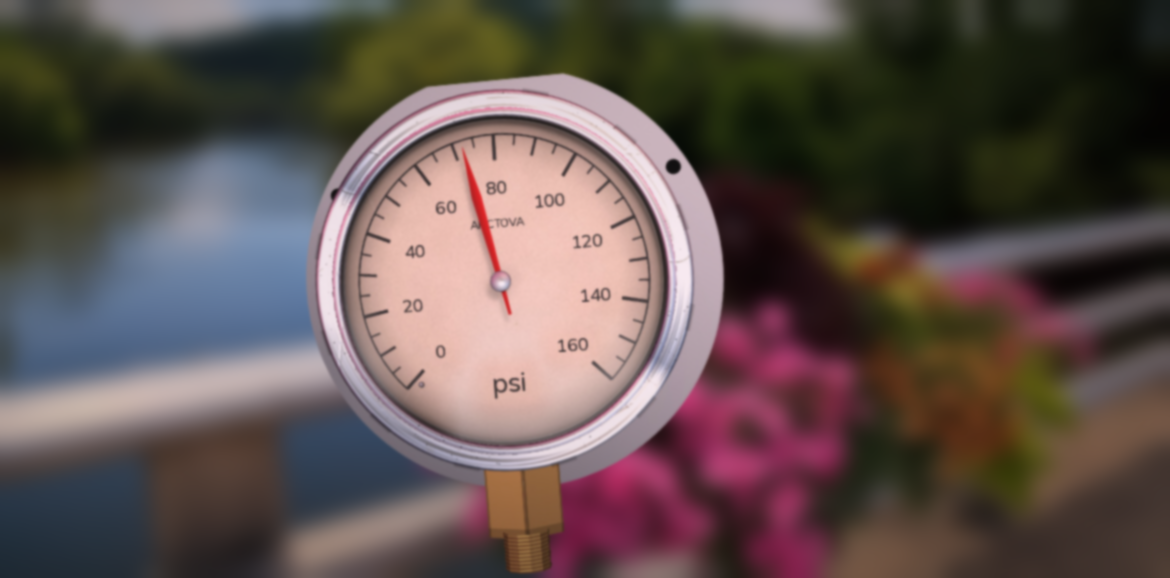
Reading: **72.5** psi
